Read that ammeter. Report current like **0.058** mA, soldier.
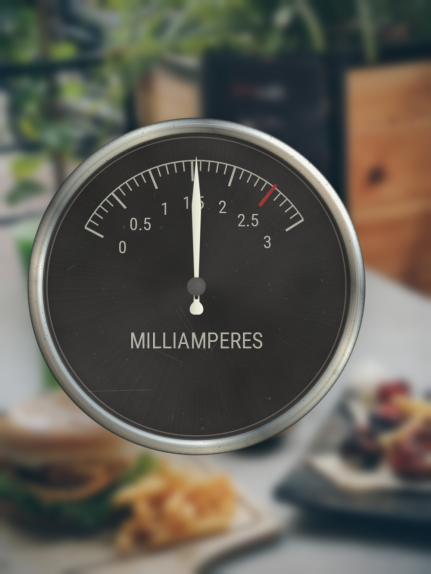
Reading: **1.55** mA
